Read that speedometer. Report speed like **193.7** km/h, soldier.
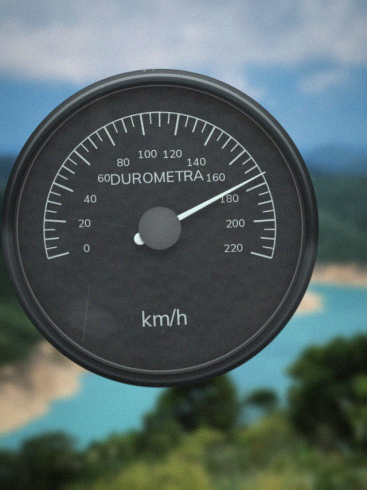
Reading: **175** km/h
